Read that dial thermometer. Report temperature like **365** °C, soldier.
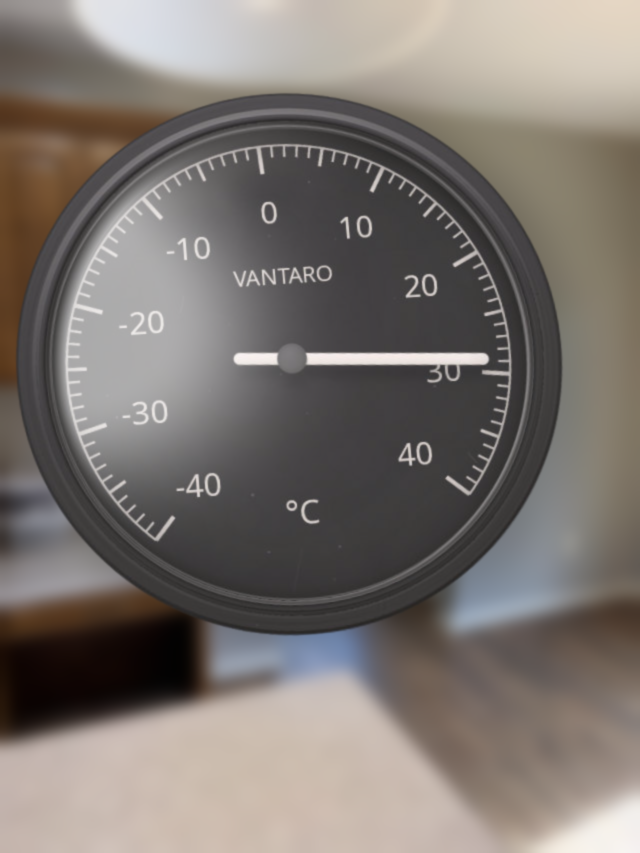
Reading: **29** °C
